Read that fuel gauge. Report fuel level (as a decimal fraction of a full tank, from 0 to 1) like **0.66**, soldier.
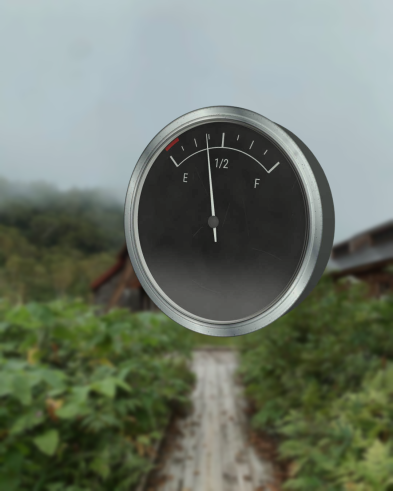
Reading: **0.375**
